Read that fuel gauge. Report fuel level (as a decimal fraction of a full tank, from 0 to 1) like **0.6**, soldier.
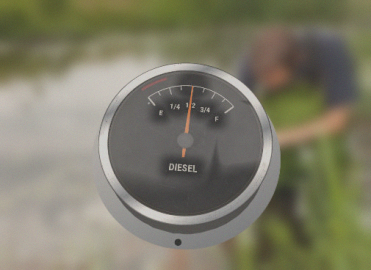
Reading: **0.5**
